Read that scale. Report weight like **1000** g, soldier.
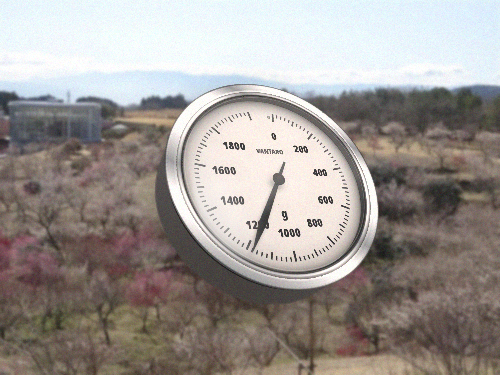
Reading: **1180** g
